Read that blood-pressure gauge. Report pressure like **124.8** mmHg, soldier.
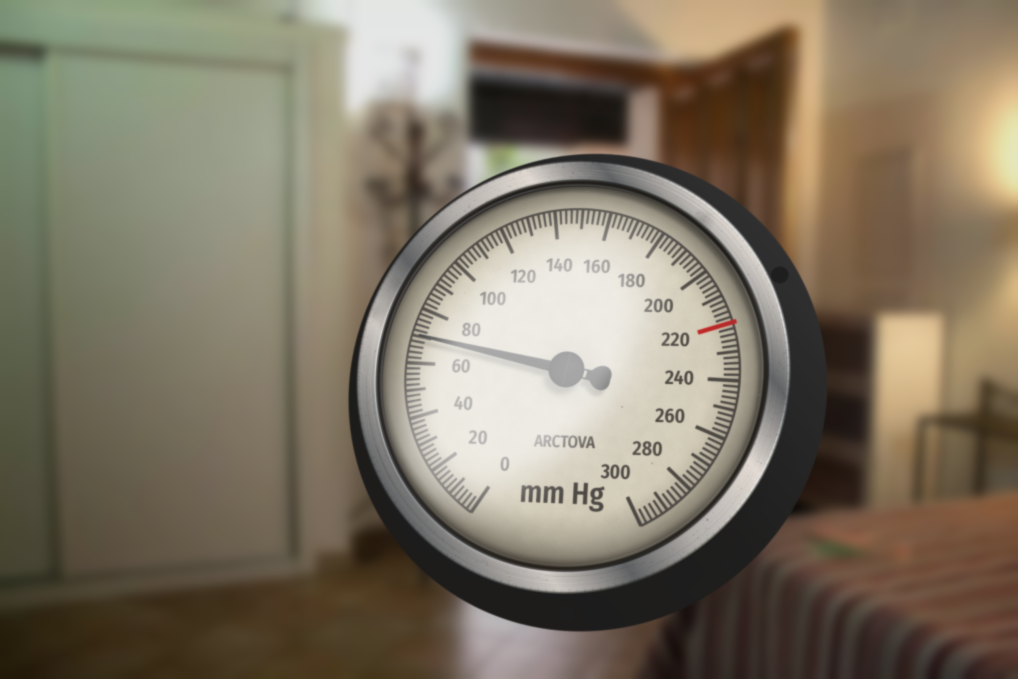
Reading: **70** mmHg
